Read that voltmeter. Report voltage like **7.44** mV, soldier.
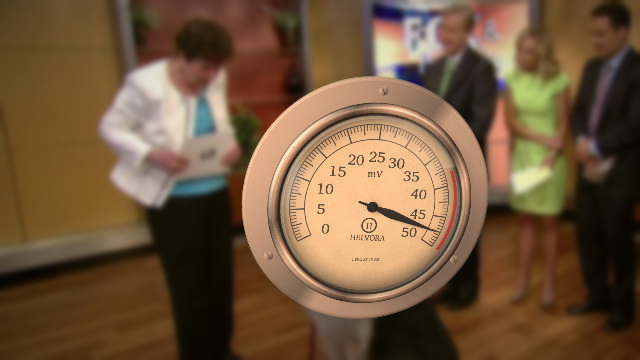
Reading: **47.5** mV
